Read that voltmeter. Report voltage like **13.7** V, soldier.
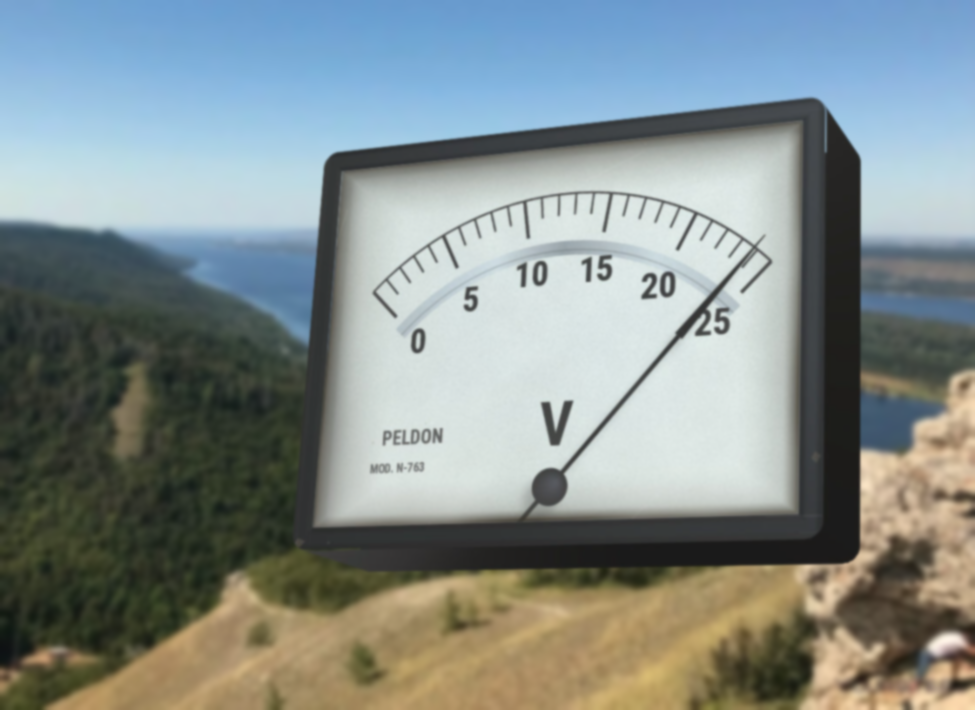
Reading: **24** V
